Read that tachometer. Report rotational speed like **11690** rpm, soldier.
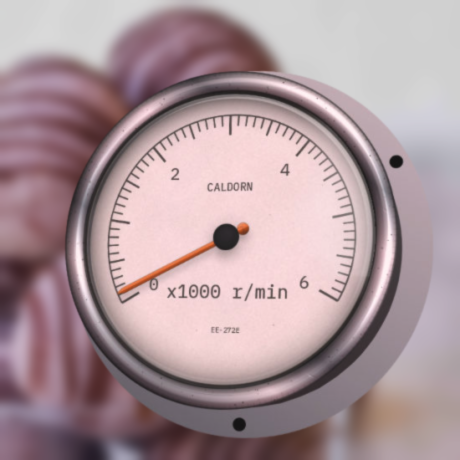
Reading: **100** rpm
